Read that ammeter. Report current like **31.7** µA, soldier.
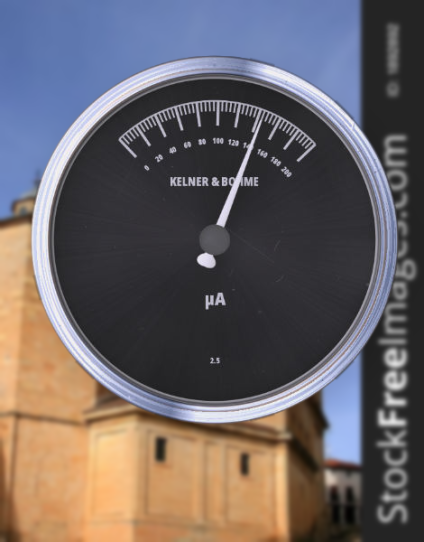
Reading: **144** µA
